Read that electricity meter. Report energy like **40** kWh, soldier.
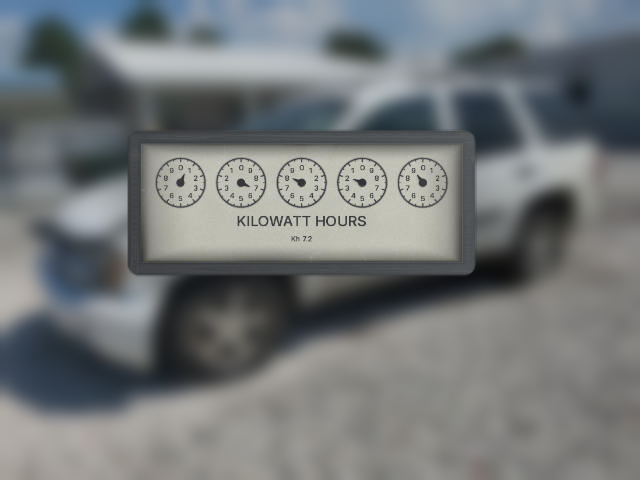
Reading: **6819** kWh
